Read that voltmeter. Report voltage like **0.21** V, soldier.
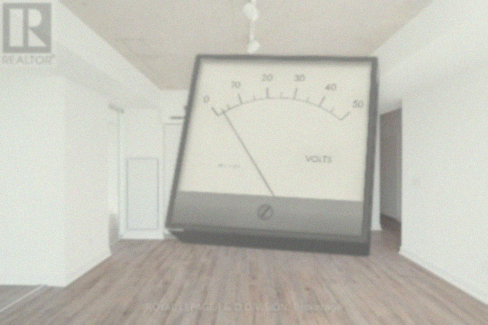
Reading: **2.5** V
